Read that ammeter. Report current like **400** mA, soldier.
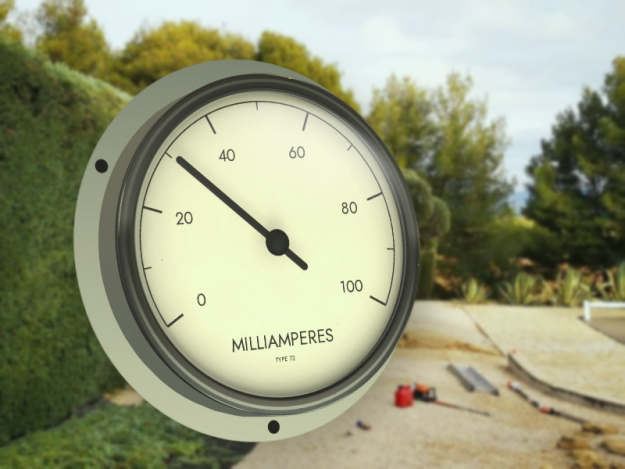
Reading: **30** mA
